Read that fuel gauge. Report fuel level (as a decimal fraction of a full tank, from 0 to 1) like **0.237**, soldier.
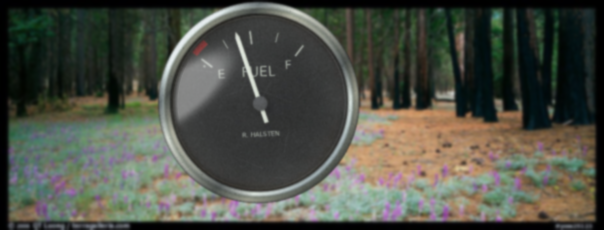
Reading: **0.375**
